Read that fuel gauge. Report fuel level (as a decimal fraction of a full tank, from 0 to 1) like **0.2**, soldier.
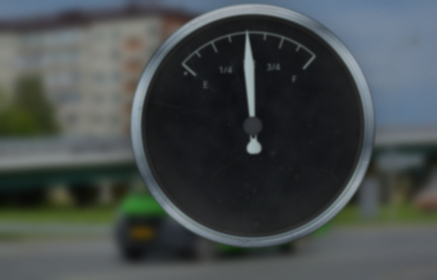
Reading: **0.5**
